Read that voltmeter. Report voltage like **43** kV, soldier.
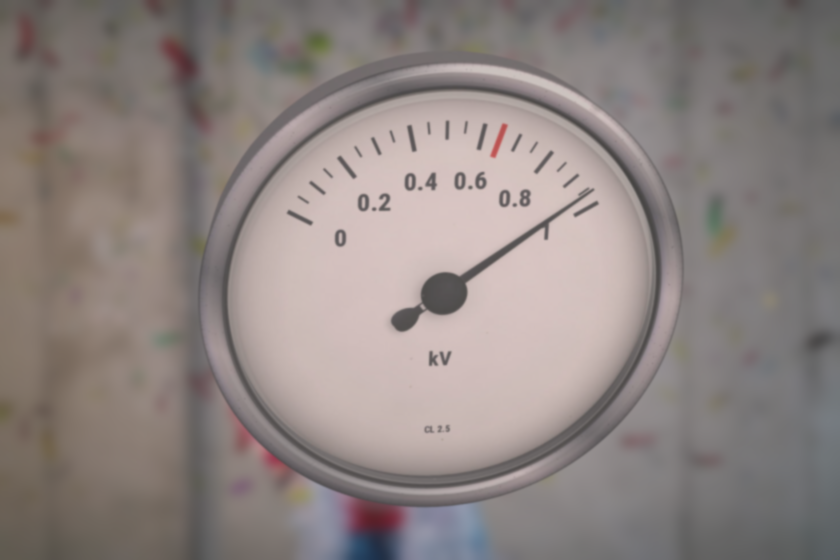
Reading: **0.95** kV
